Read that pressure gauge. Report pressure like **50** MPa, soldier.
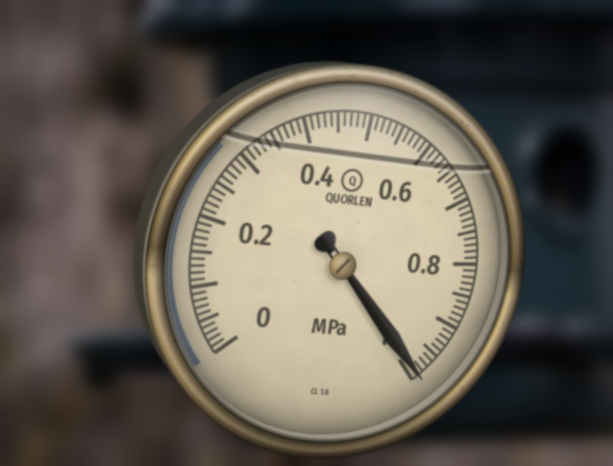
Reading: **0.99** MPa
